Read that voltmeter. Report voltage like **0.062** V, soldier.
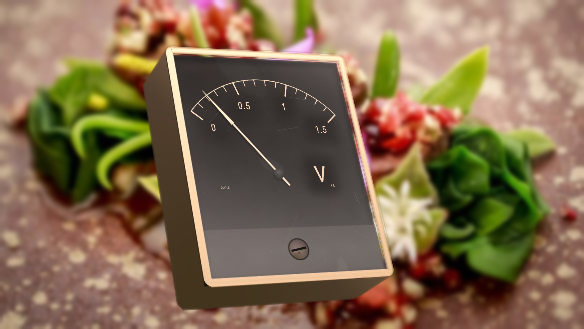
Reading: **0.2** V
